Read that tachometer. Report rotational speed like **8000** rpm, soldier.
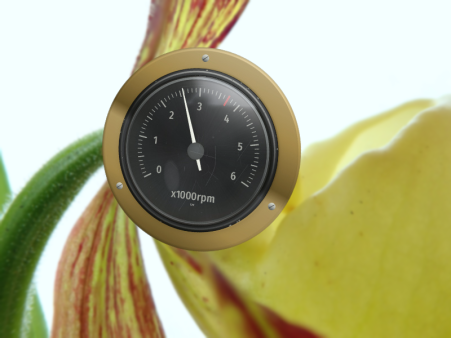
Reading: **2600** rpm
